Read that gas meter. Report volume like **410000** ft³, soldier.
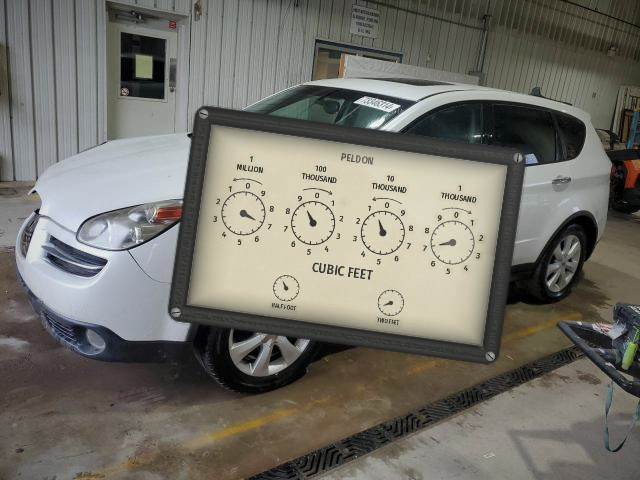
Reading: **690700** ft³
